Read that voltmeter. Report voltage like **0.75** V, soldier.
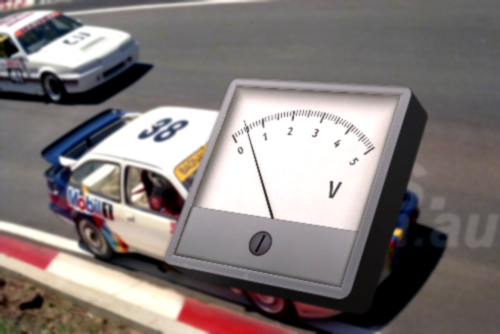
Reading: **0.5** V
